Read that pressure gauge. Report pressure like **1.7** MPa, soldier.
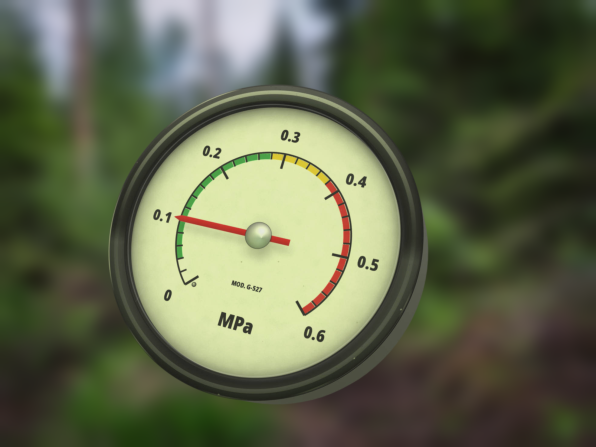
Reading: **0.1** MPa
